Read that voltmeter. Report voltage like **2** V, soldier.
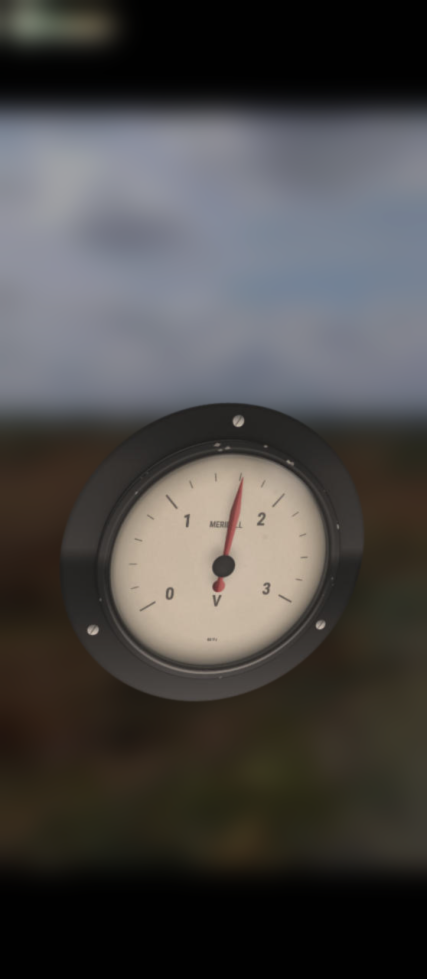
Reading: **1.6** V
